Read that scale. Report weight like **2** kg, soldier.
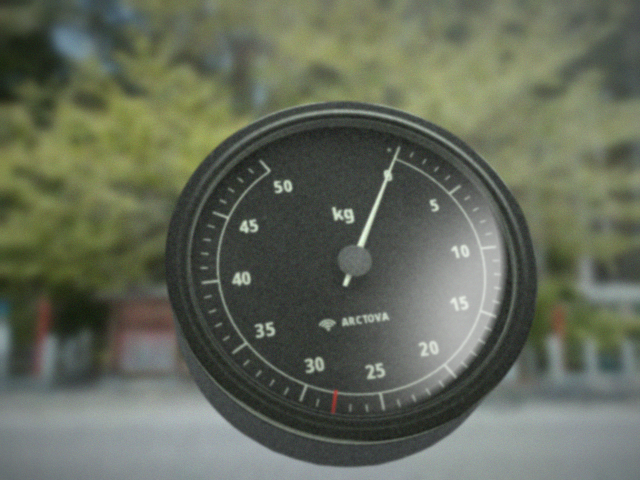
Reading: **0** kg
